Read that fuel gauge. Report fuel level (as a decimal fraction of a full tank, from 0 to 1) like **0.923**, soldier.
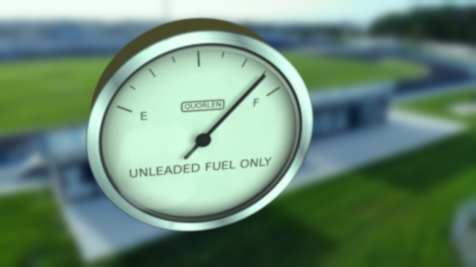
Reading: **0.875**
